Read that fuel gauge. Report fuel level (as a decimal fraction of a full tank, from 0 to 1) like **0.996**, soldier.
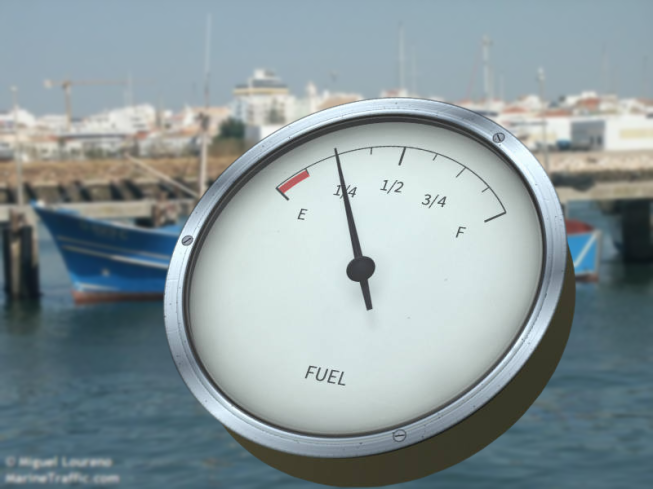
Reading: **0.25**
